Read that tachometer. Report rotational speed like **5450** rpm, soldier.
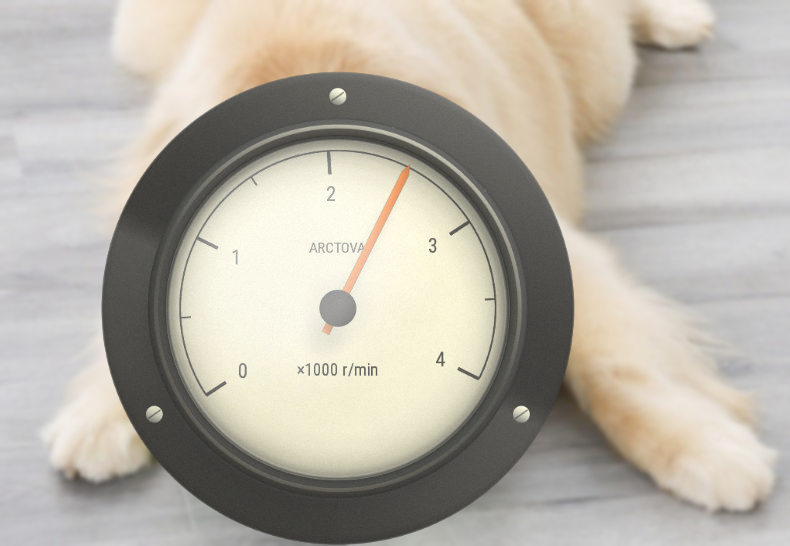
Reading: **2500** rpm
